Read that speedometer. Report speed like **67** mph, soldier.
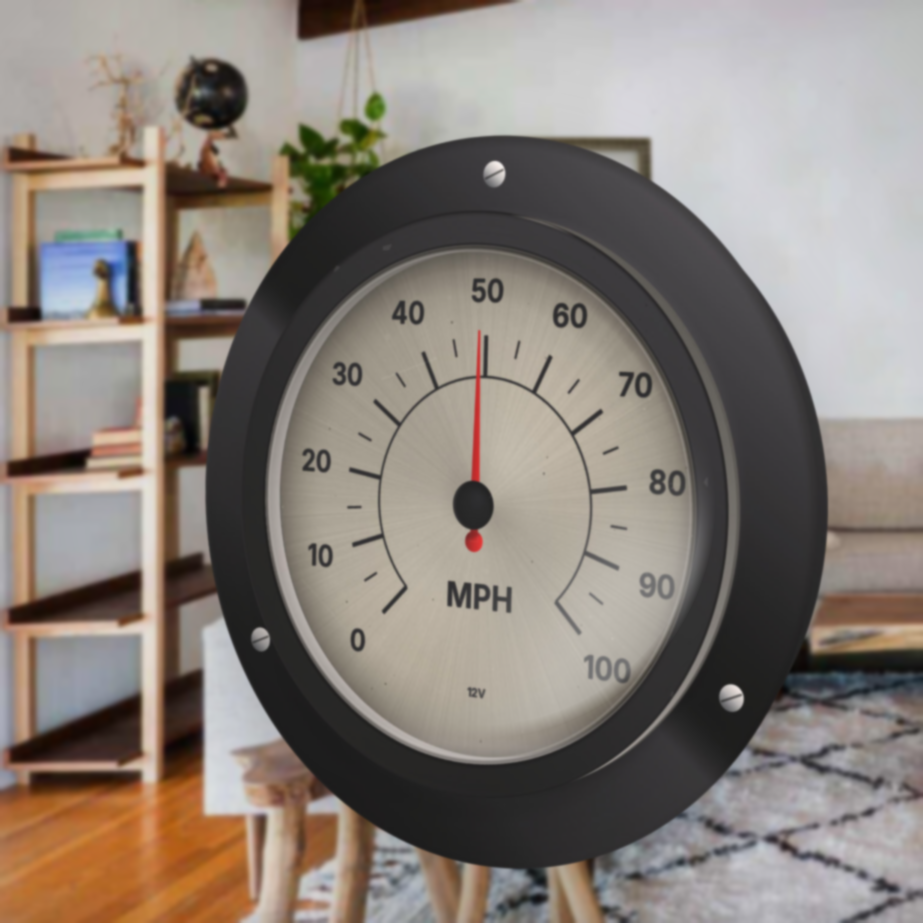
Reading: **50** mph
